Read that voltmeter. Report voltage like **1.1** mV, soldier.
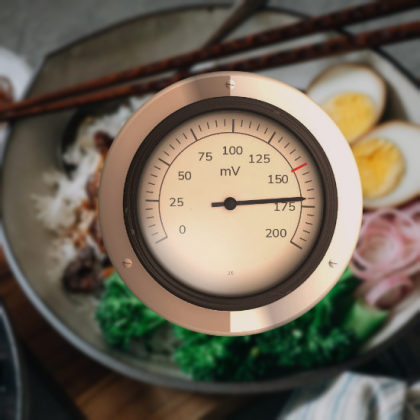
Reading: **170** mV
